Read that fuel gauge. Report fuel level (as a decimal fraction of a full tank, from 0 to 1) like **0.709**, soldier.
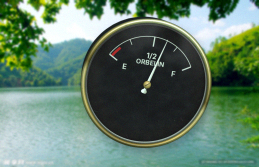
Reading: **0.625**
